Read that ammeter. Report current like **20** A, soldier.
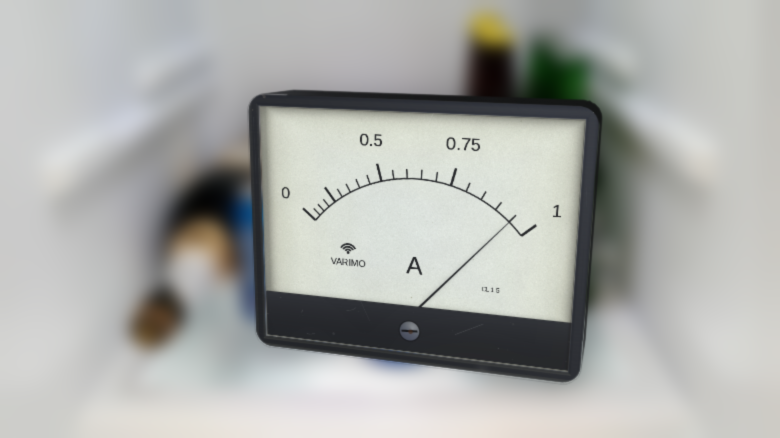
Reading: **0.95** A
